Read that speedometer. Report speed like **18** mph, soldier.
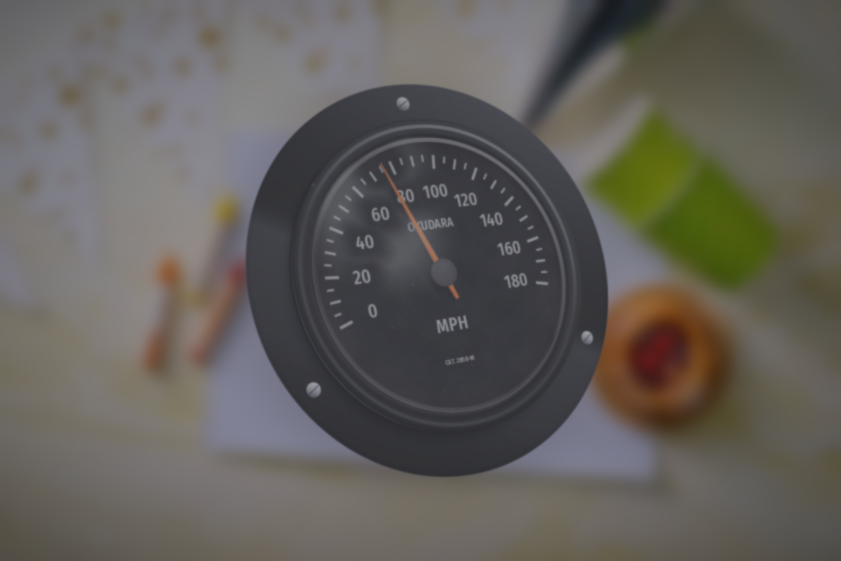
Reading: **75** mph
